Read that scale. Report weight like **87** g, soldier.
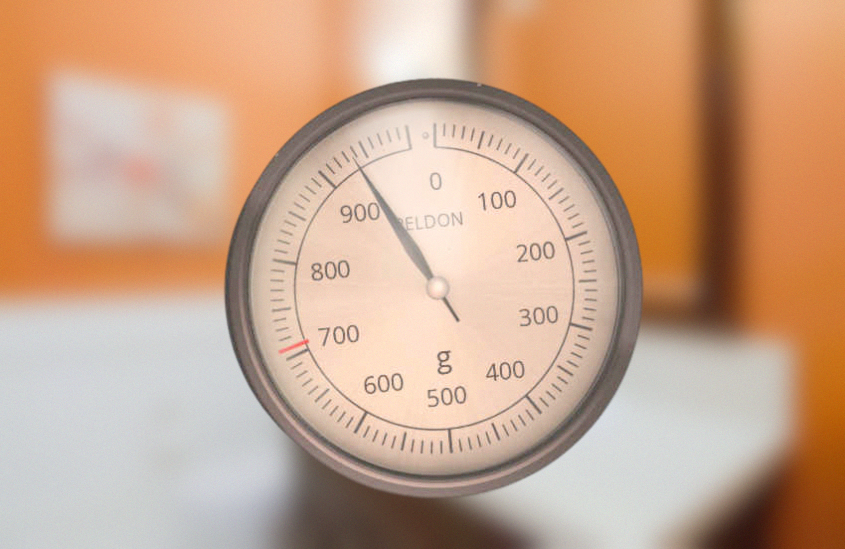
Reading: **935** g
